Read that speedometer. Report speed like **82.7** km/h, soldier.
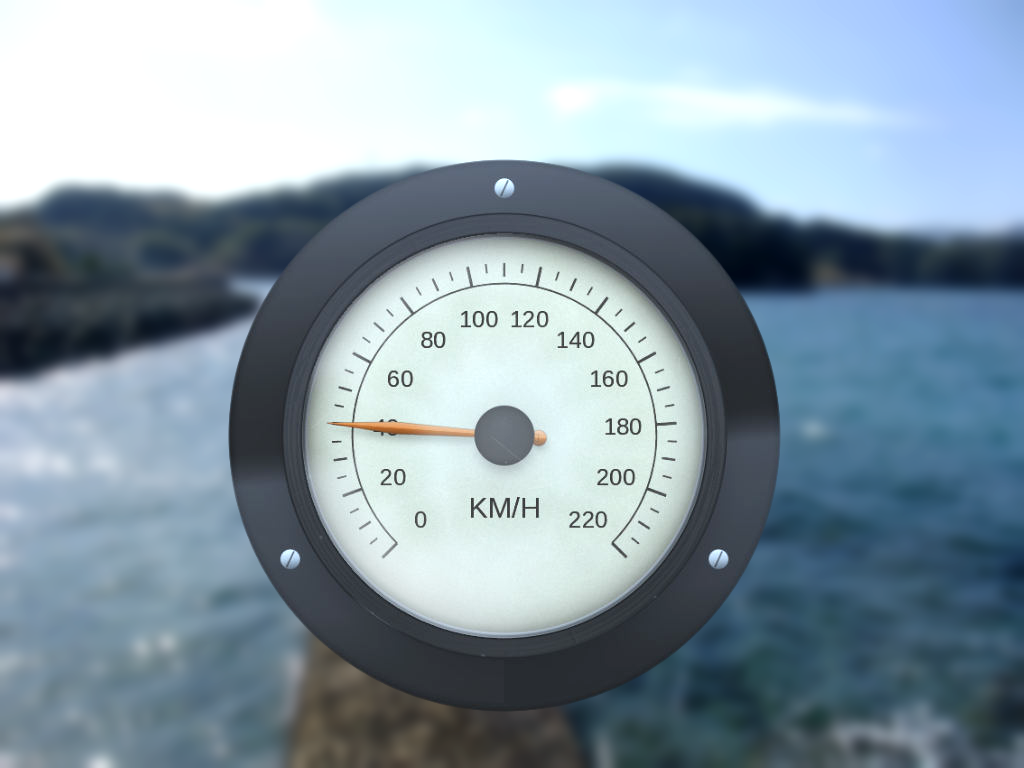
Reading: **40** km/h
